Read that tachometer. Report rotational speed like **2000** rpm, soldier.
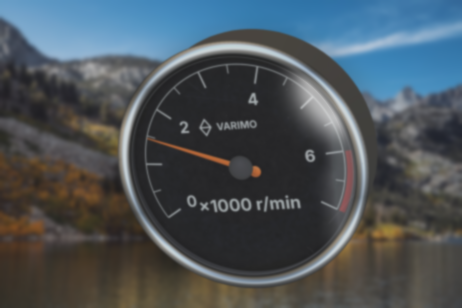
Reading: **1500** rpm
